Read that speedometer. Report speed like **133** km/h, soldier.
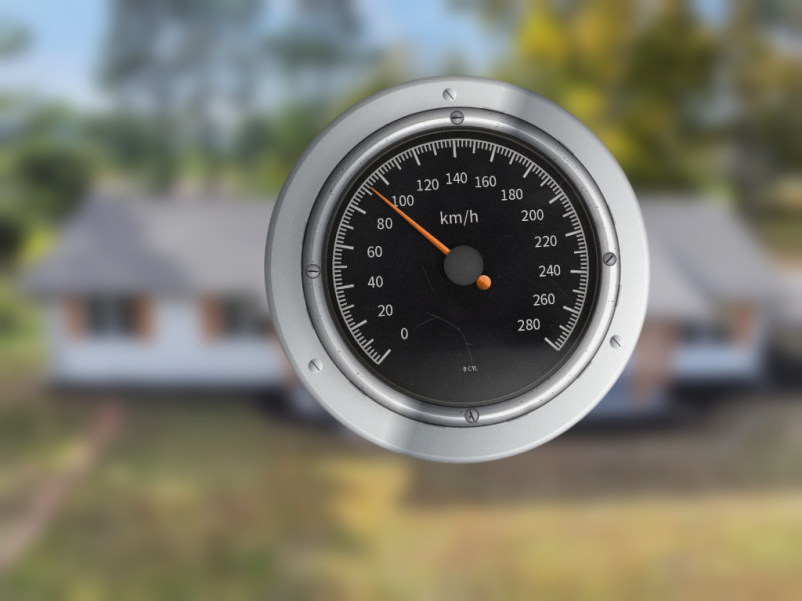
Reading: **92** km/h
